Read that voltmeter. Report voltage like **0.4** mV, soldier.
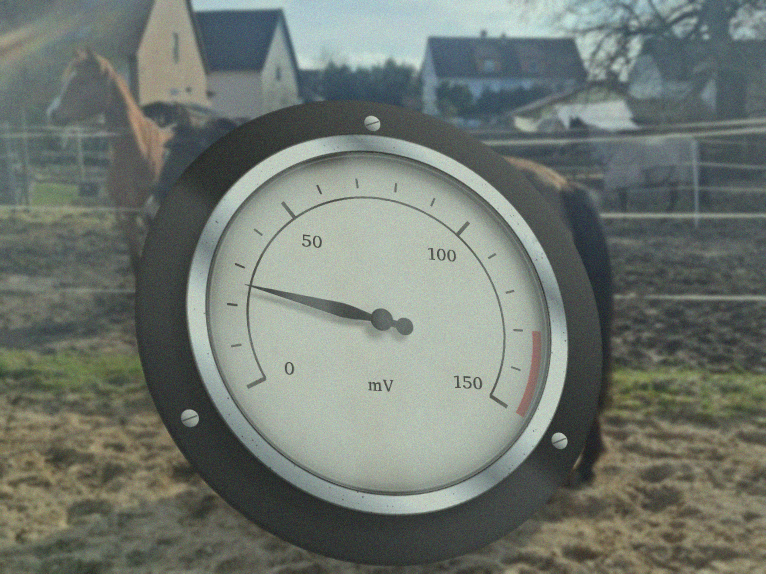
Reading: **25** mV
